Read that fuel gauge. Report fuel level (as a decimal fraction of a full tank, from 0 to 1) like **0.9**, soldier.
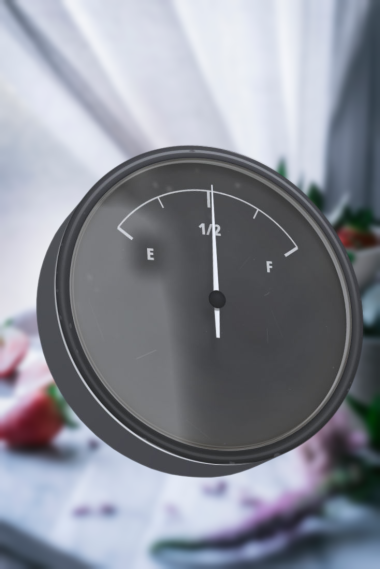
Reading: **0.5**
